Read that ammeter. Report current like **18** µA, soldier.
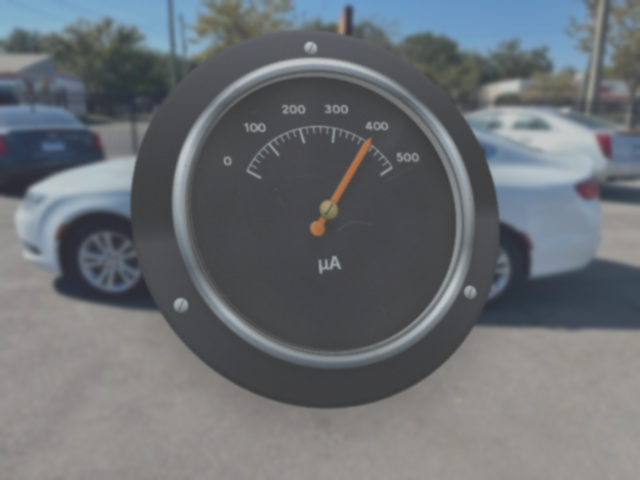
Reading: **400** µA
